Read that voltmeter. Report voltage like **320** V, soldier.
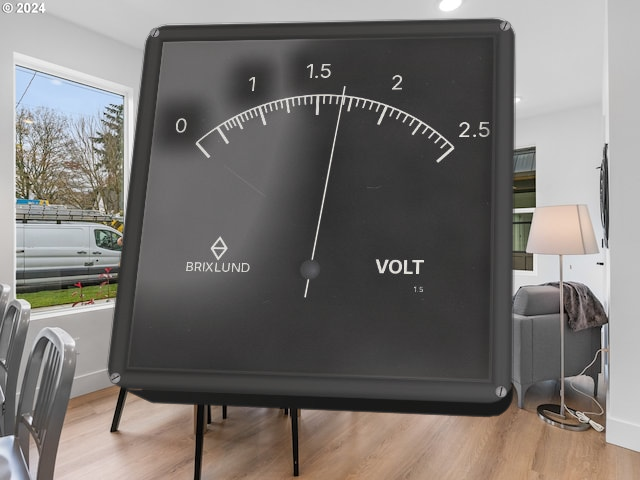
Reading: **1.7** V
